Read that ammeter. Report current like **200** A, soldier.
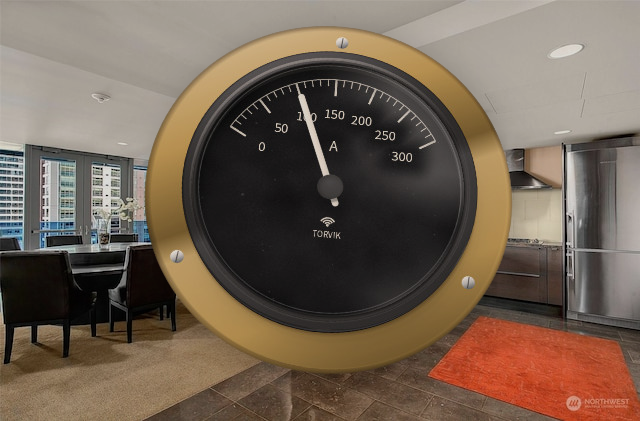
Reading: **100** A
